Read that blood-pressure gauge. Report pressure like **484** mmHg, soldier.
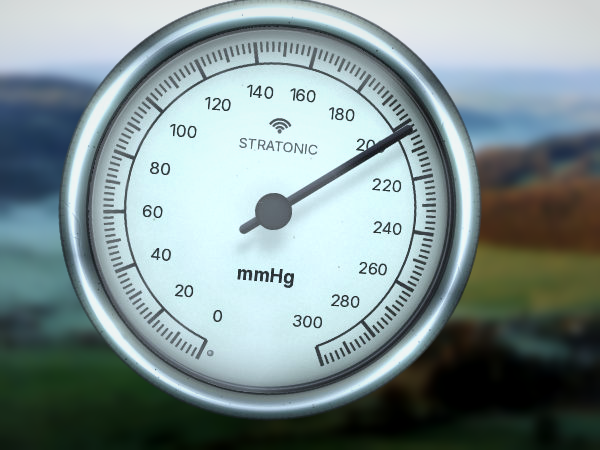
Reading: **202** mmHg
